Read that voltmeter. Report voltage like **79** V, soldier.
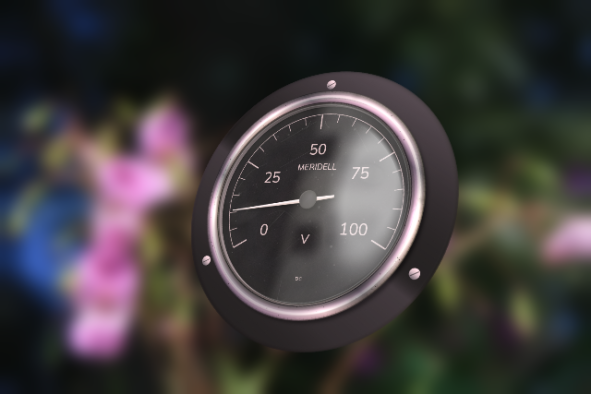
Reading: **10** V
